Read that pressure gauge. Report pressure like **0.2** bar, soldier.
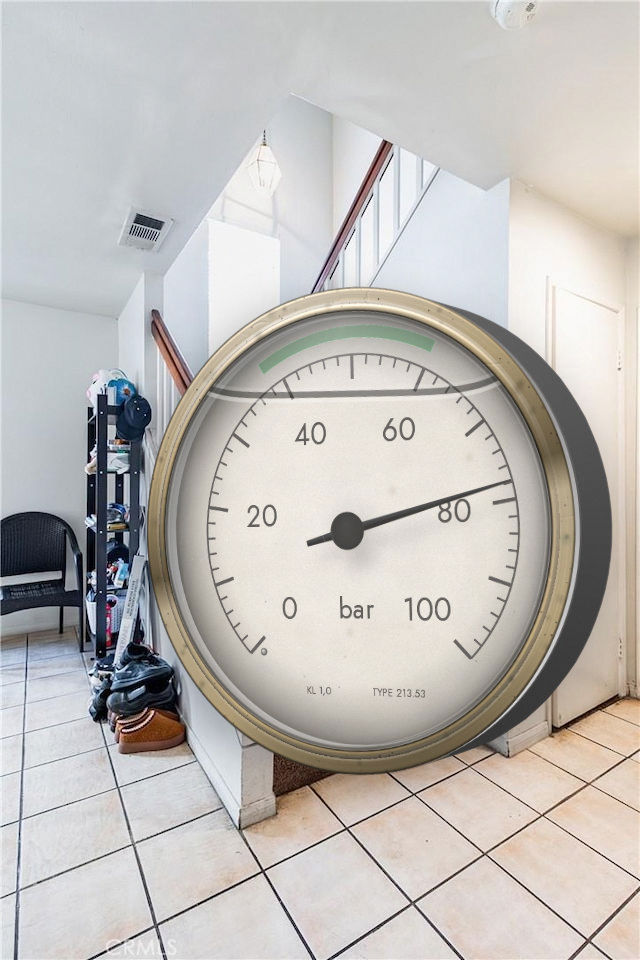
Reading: **78** bar
